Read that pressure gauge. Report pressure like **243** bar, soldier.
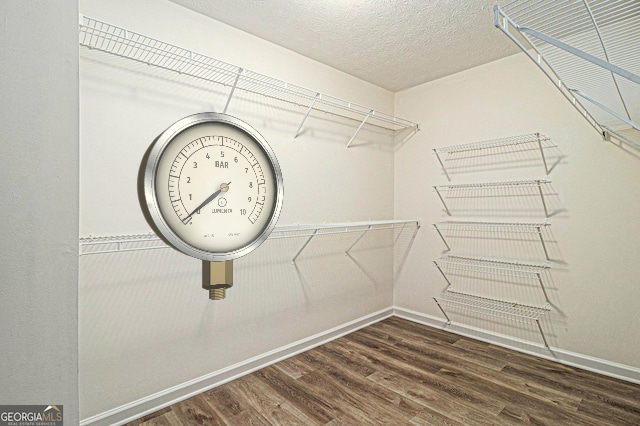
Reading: **0.2** bar
